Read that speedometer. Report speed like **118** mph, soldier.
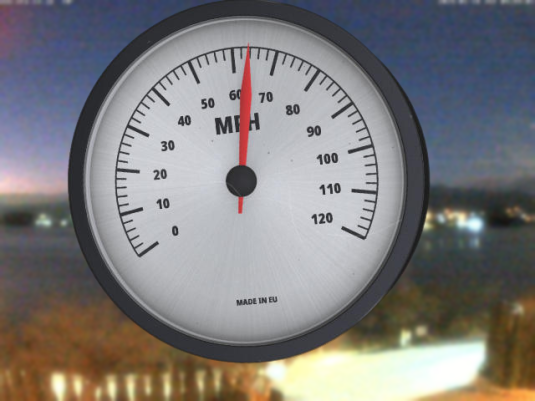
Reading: **64** mph
